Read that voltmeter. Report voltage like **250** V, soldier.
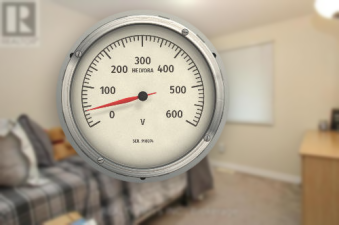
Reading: **40** V
